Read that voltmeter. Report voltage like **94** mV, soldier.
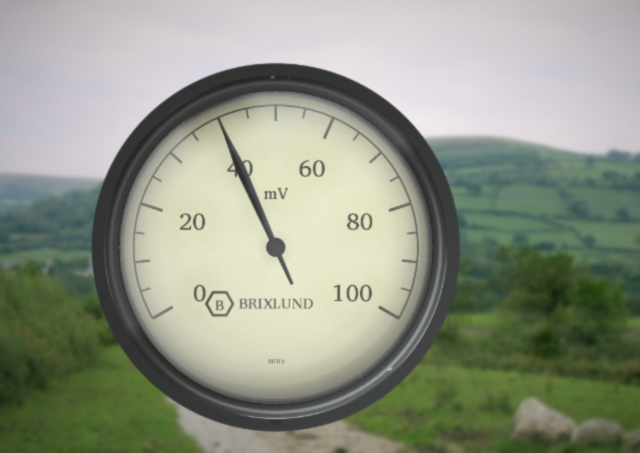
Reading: **40** mV
